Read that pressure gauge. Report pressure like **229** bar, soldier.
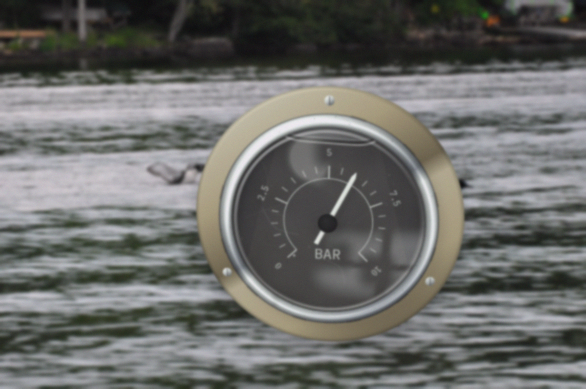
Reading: **6** bar
